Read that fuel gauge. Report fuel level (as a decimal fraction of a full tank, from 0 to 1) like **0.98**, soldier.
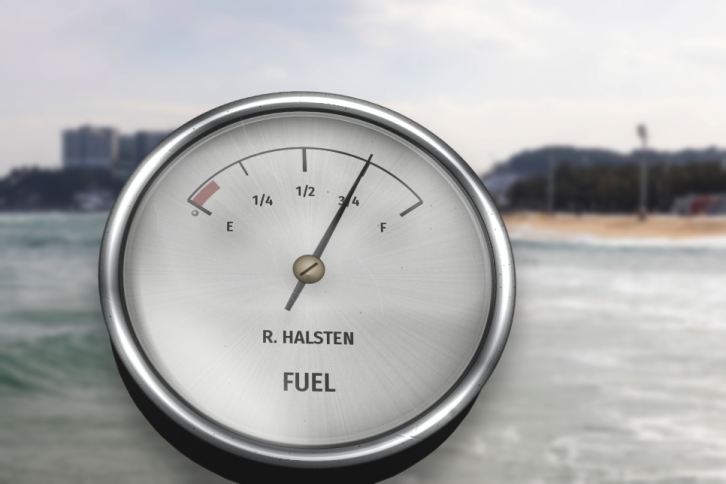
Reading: **0.75**
